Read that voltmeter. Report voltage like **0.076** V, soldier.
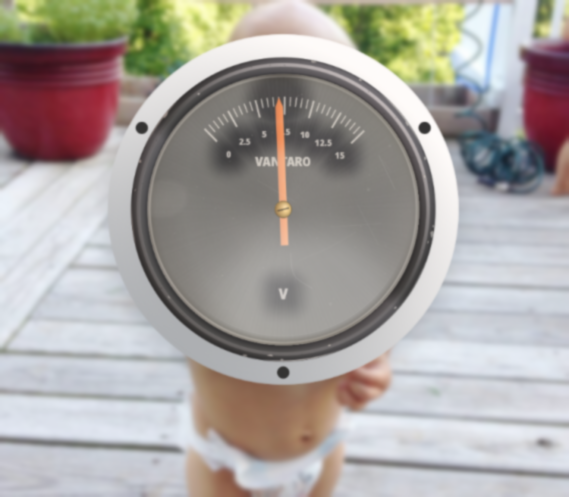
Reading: **7** V
